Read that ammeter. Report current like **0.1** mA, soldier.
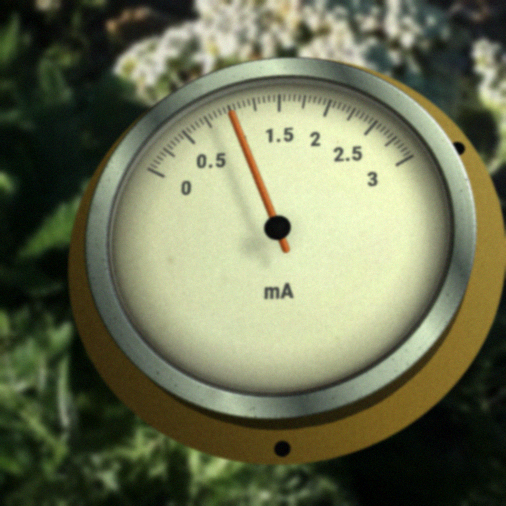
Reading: **1** mA
